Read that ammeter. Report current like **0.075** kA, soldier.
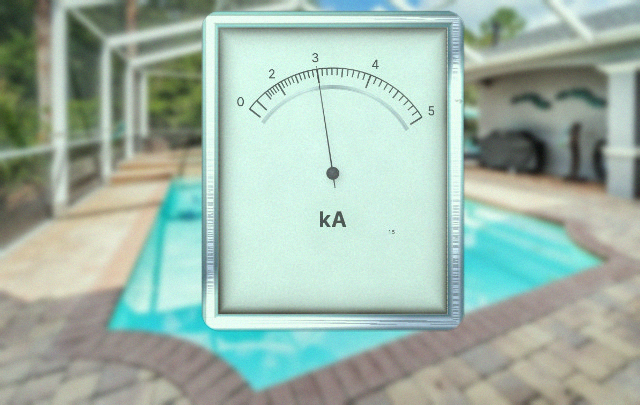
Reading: **3** kA
